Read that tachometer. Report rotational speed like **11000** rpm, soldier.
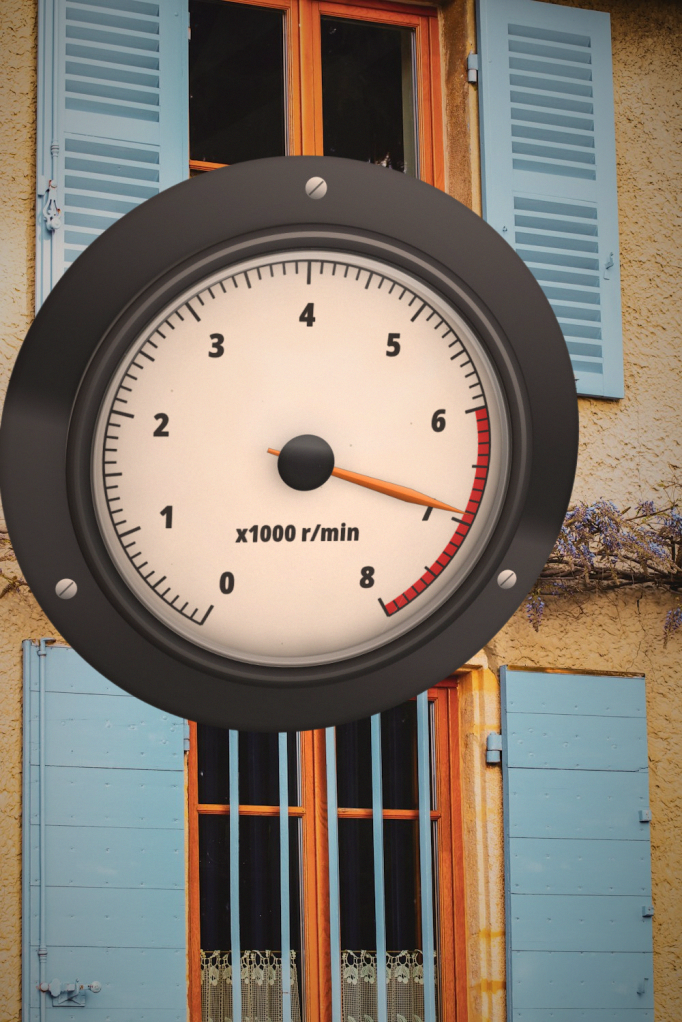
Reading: **6900** rpm
